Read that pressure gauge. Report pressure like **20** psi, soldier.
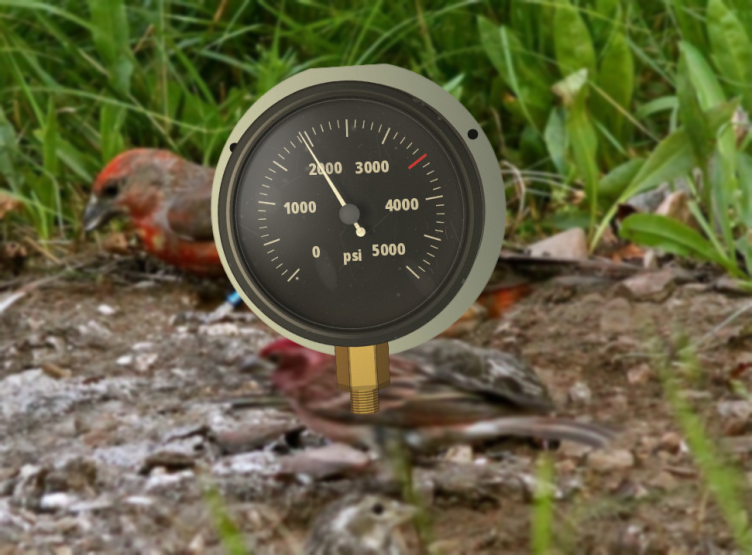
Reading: **1950** psi
